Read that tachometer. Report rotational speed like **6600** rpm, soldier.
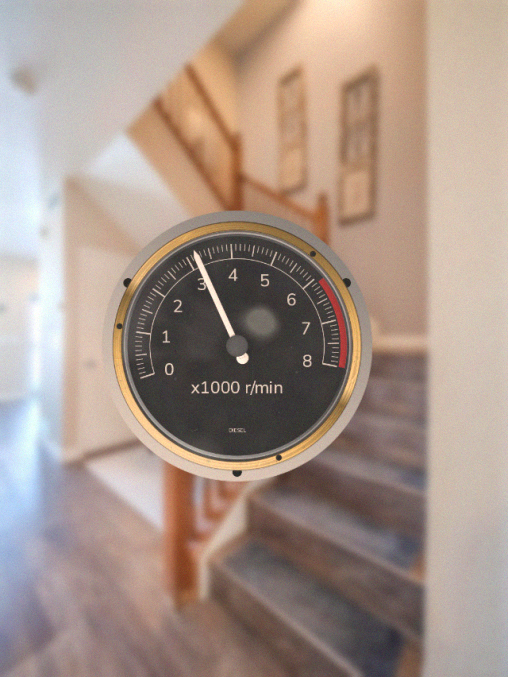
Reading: **3200** rpm
